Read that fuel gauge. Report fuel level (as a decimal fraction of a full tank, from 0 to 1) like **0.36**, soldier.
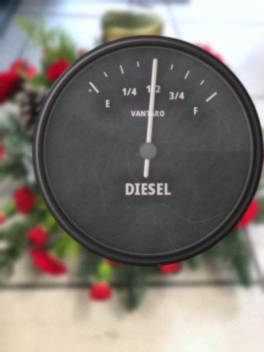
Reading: **0.5**
